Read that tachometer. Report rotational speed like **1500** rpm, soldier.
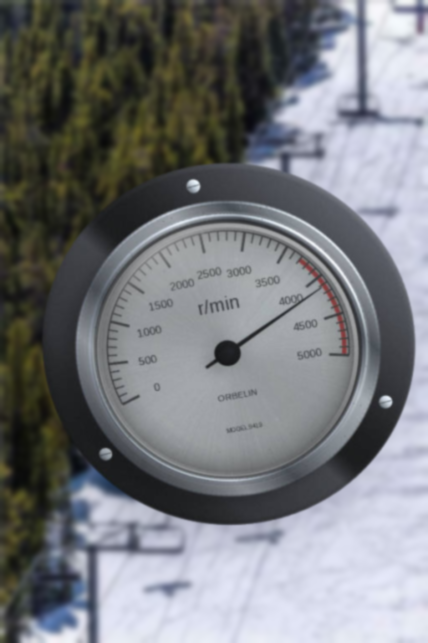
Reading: **4100** rpm
